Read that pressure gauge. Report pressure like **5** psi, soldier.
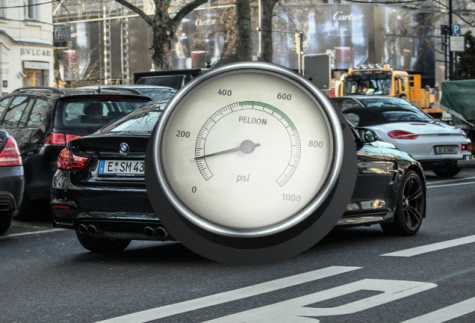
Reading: **100** psi
